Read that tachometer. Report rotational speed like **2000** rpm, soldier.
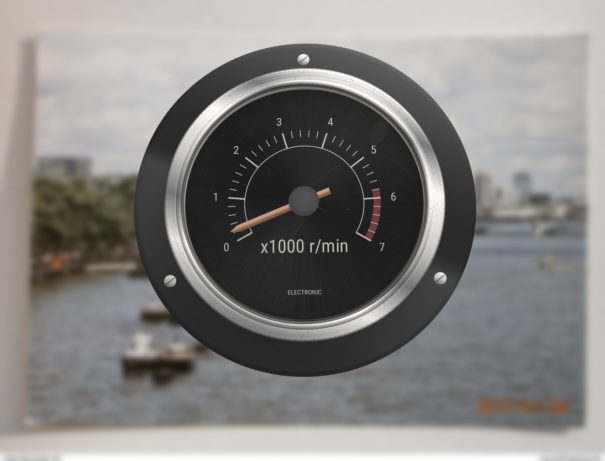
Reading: **200** rpm
